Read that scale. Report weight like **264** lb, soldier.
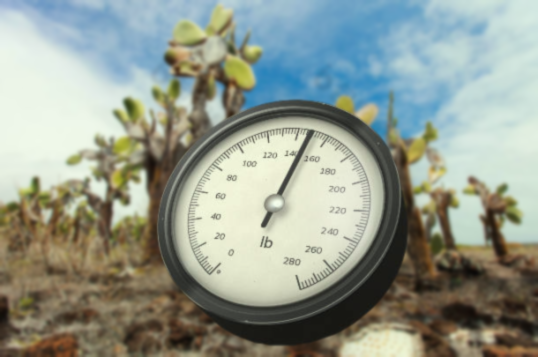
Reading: **150** lb
